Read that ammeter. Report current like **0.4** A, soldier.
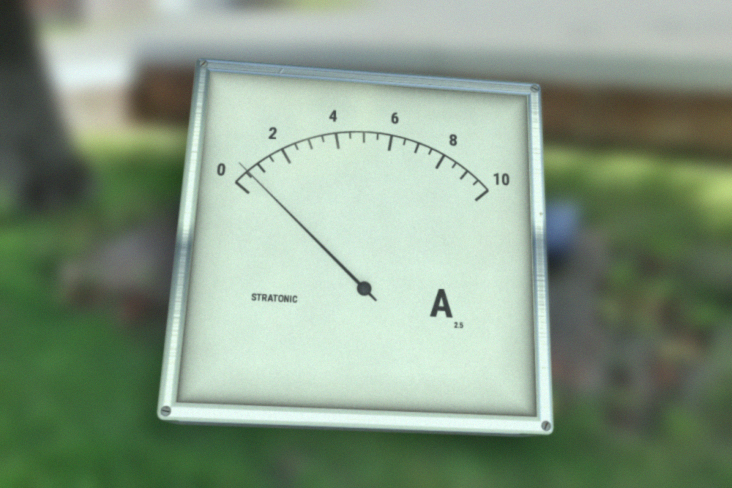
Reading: **0.5** A
